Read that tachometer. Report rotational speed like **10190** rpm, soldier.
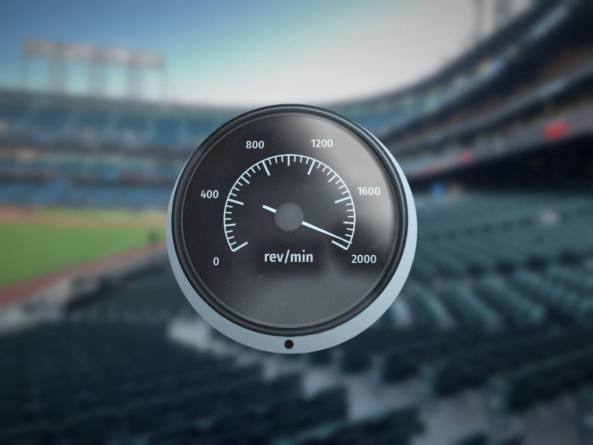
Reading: **1950** rpm
